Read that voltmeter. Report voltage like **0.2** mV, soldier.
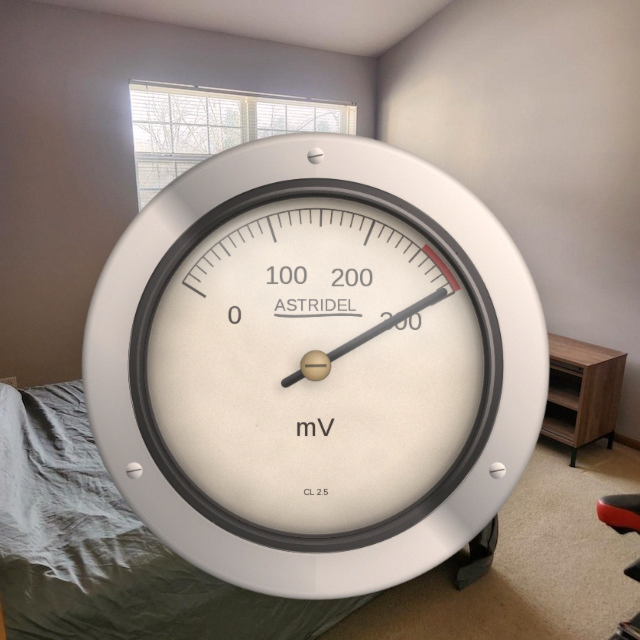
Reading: **295** mV
